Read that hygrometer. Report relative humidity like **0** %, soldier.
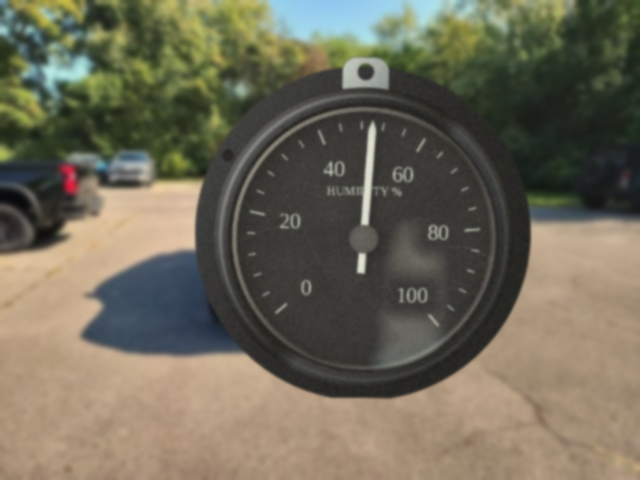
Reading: **50** %
